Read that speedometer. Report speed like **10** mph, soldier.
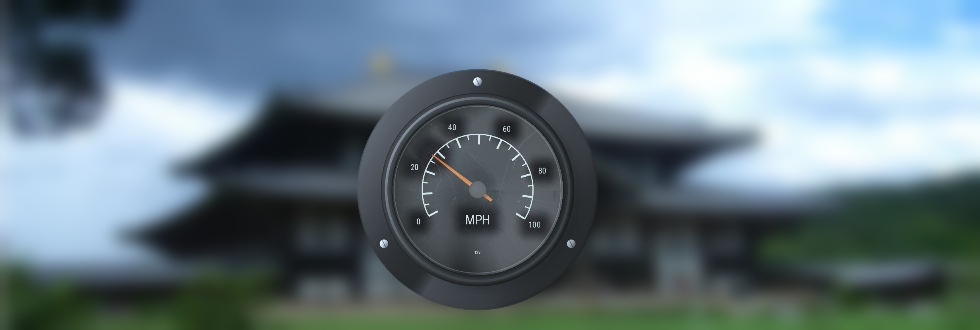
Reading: **27.5** mph
